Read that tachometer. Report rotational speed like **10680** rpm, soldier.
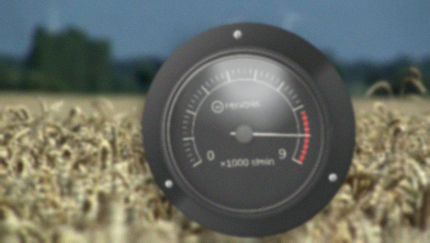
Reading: **8000** rpm
